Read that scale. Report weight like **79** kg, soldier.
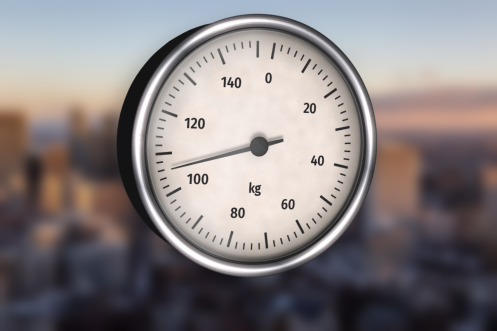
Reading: **106** kg
